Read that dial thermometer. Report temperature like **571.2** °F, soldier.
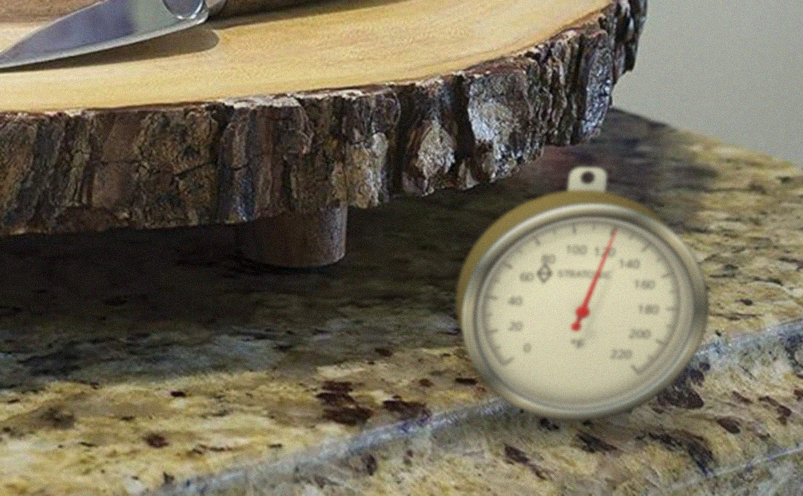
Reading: **120** °F
